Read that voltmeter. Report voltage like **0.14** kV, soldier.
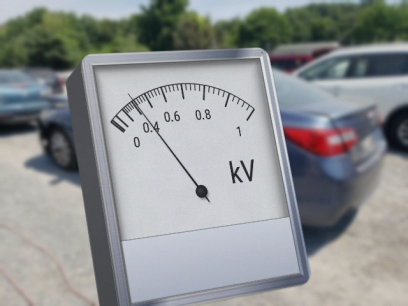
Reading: **0.4** kV
